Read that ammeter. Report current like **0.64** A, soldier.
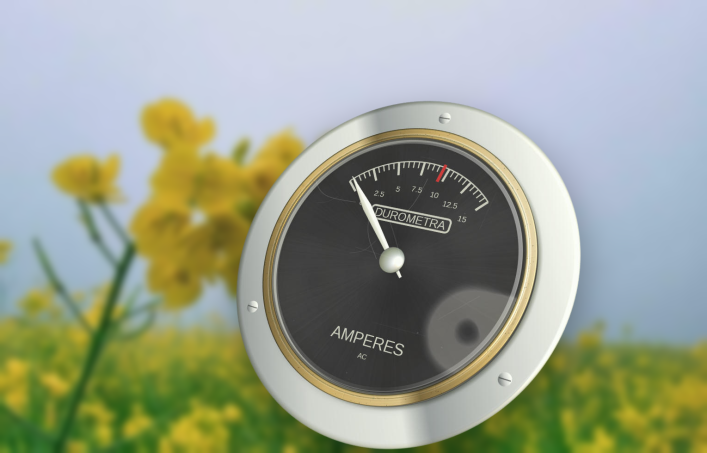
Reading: **0.5** A
